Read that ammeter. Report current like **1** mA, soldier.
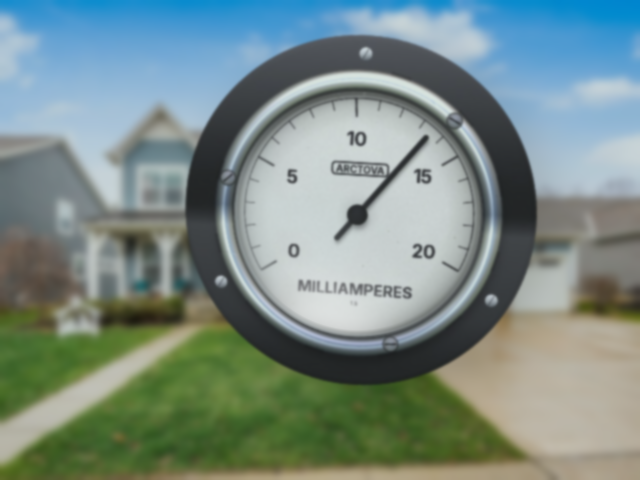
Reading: **13.5** mA
